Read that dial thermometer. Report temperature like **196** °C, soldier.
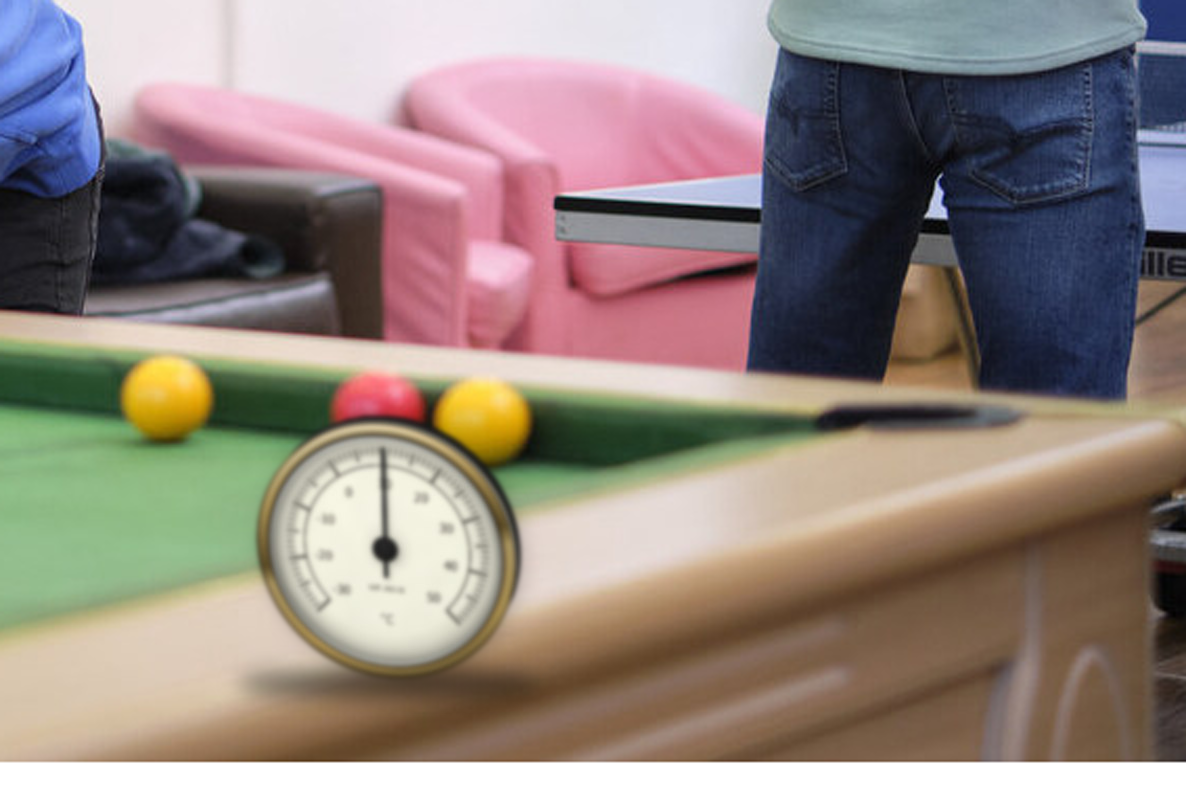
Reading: **10** °C
